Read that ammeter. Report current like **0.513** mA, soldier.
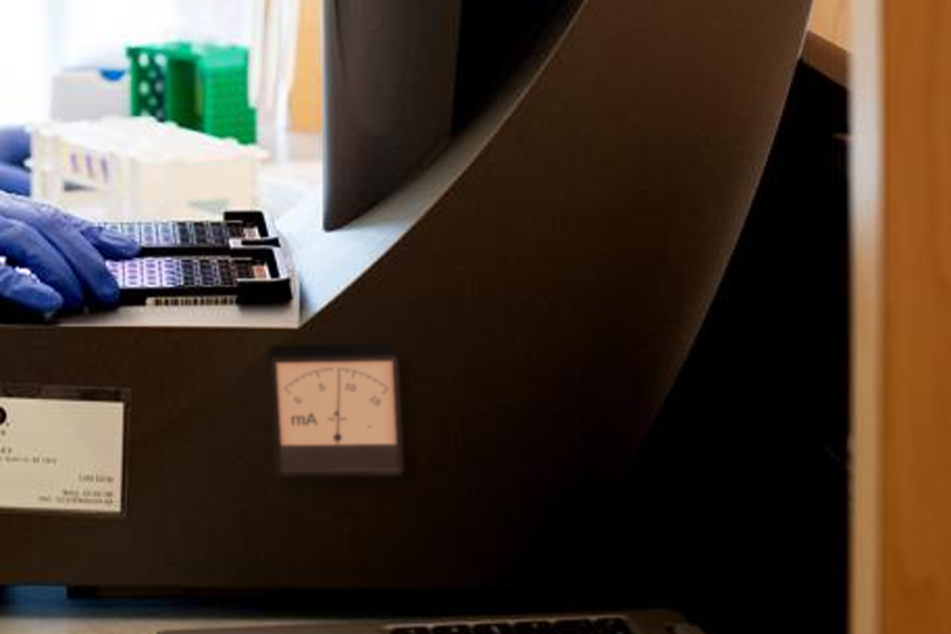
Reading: **8** mA
